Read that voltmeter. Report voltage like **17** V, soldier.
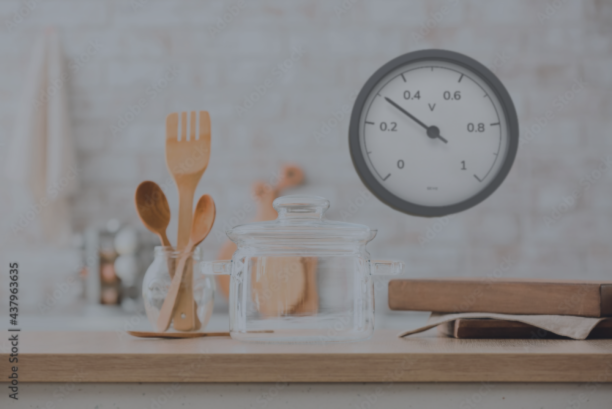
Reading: **0.3** V
